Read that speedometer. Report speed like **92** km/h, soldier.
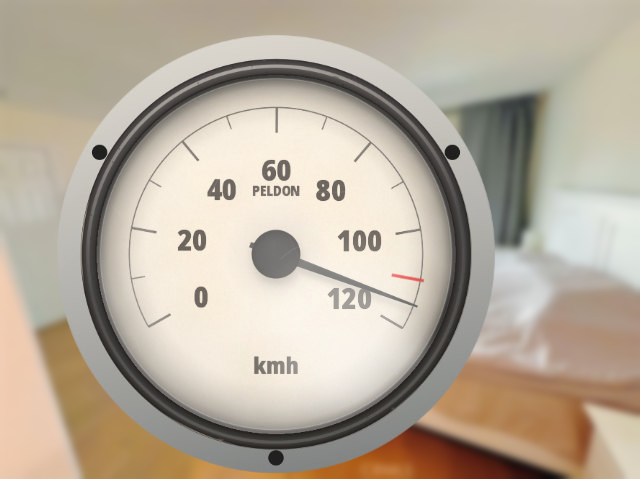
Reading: **115** km/h
